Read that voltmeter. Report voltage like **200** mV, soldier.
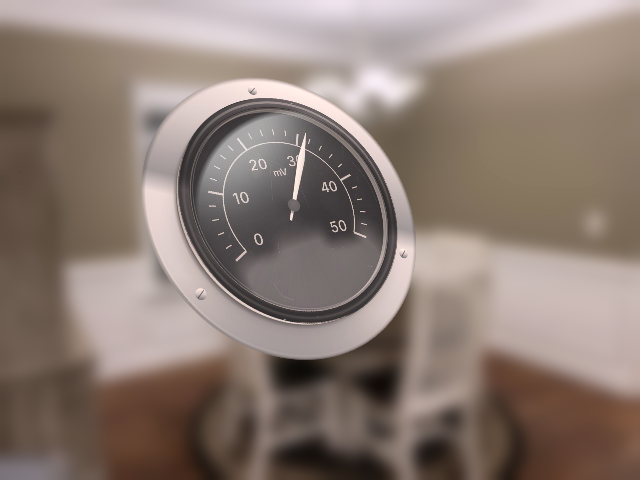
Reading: **31** mV
